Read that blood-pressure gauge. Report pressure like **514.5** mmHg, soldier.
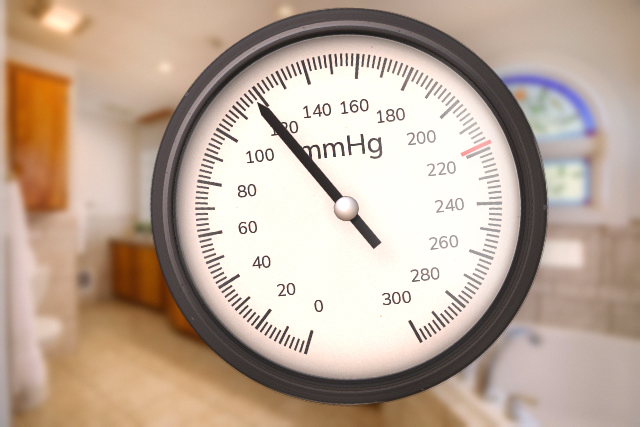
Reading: **118** mmHg
